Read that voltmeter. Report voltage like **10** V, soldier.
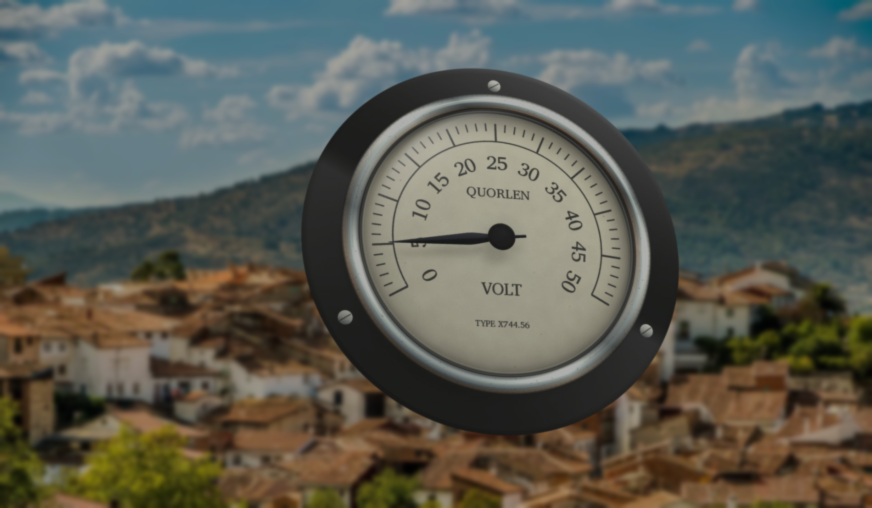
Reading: **5** V
